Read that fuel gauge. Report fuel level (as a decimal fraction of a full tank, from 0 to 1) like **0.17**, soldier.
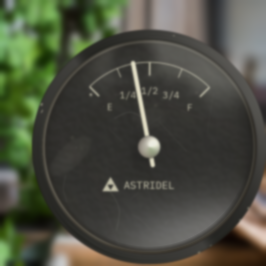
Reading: **0.375**
